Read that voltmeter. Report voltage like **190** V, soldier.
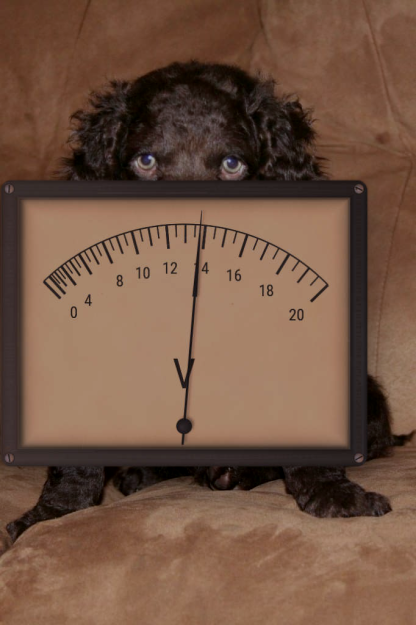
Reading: **13.75** V
